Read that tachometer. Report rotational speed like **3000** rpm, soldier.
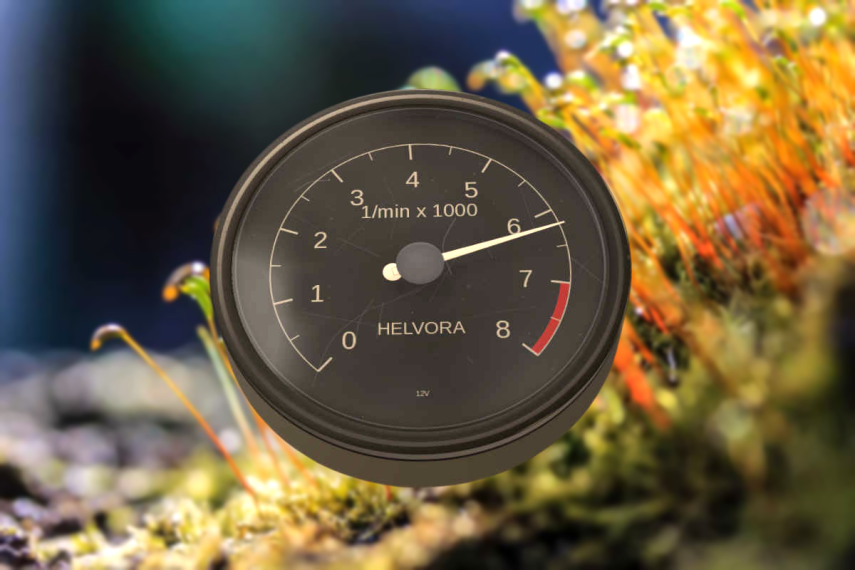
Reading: **6250** rpm
